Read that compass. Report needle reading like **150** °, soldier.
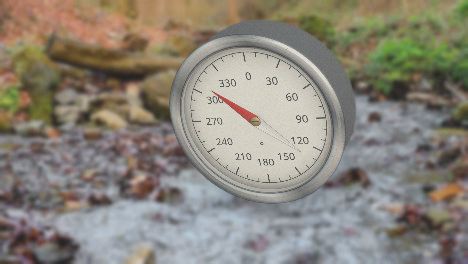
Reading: **310** °
